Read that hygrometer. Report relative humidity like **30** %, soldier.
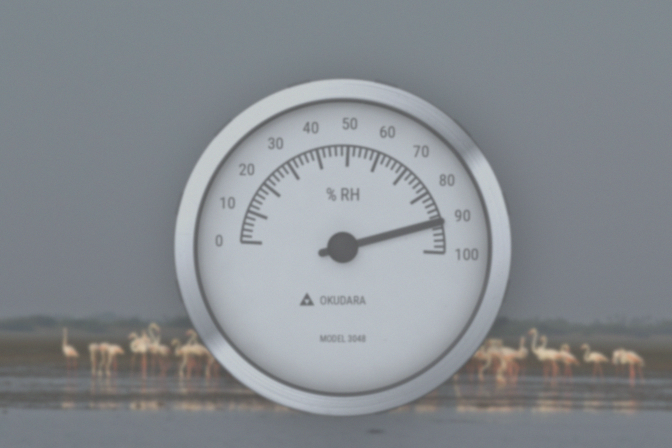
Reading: **90** %
